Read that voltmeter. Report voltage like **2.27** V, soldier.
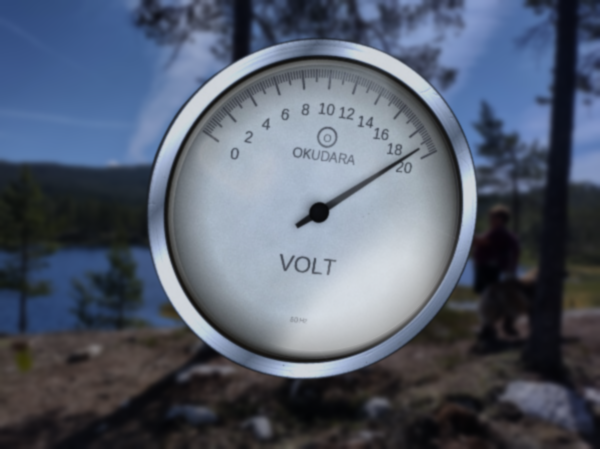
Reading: **19** V
